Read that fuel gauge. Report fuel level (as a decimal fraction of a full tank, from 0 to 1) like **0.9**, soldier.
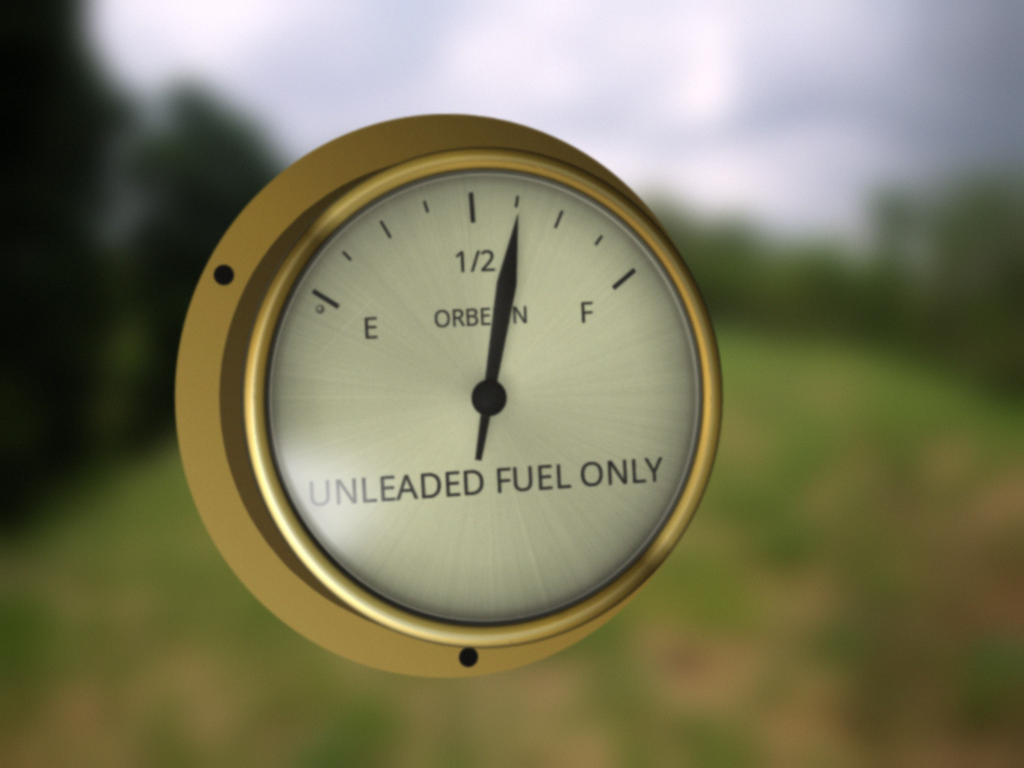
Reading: **0.625**
